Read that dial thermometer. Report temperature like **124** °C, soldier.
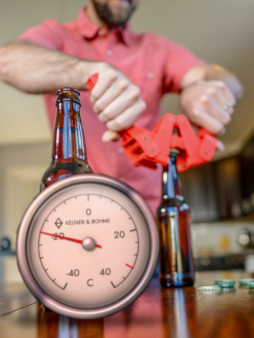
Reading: **-20** °C
